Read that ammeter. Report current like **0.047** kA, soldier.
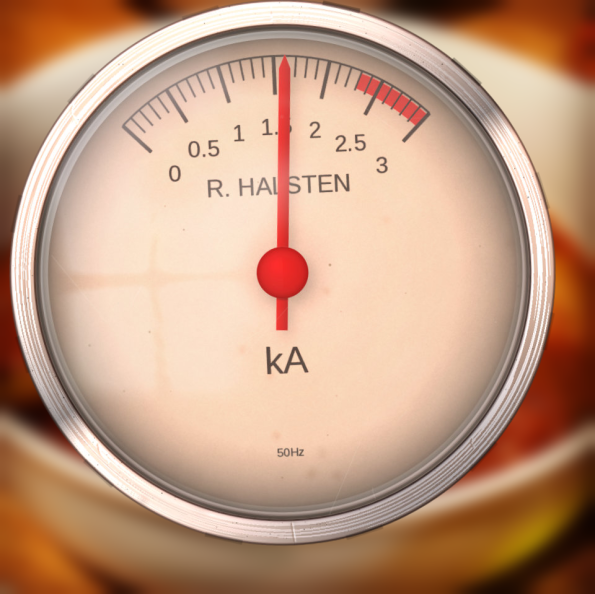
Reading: **1.6** kA
